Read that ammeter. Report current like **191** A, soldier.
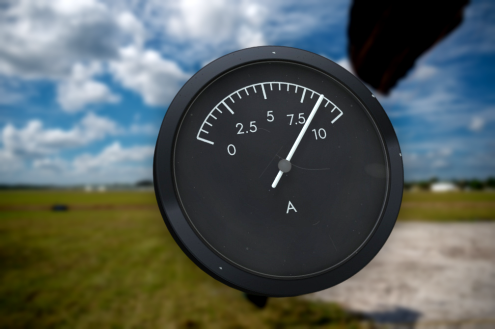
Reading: **8.5** A
